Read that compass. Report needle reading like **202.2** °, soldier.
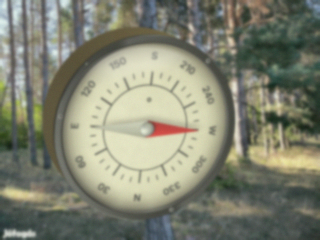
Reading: **270** °
